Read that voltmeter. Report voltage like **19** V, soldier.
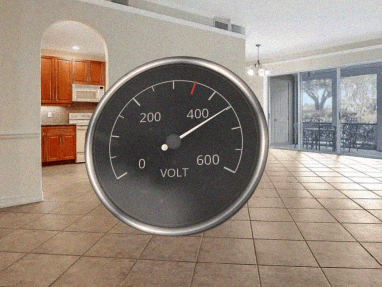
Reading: **450** V
